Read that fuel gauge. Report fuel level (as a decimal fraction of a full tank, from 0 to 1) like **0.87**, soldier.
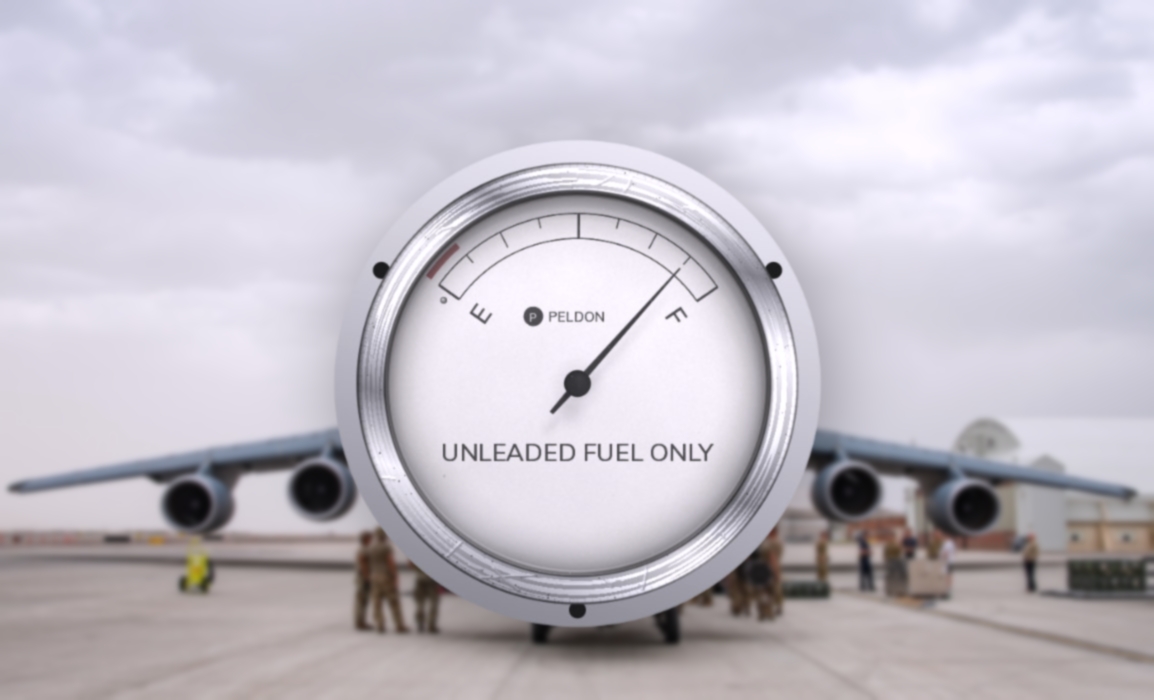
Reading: **0.875**
